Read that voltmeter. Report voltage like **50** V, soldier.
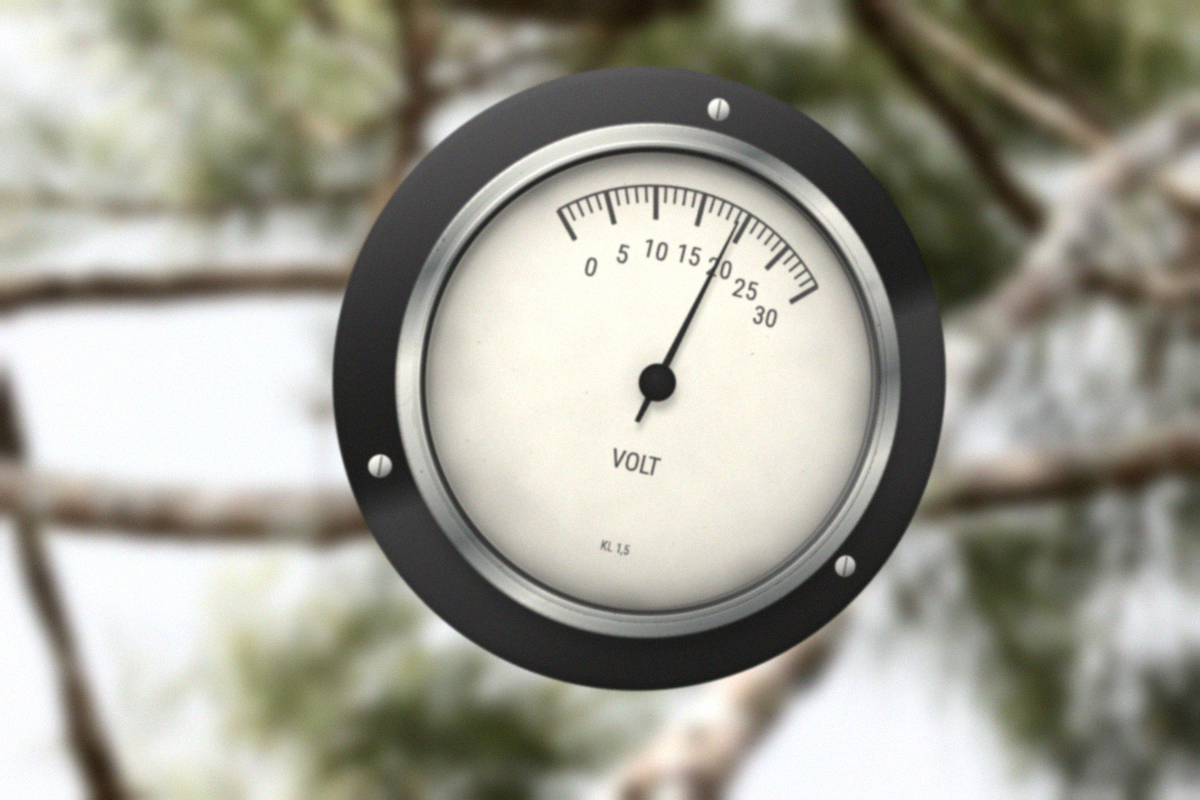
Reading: **19** V
